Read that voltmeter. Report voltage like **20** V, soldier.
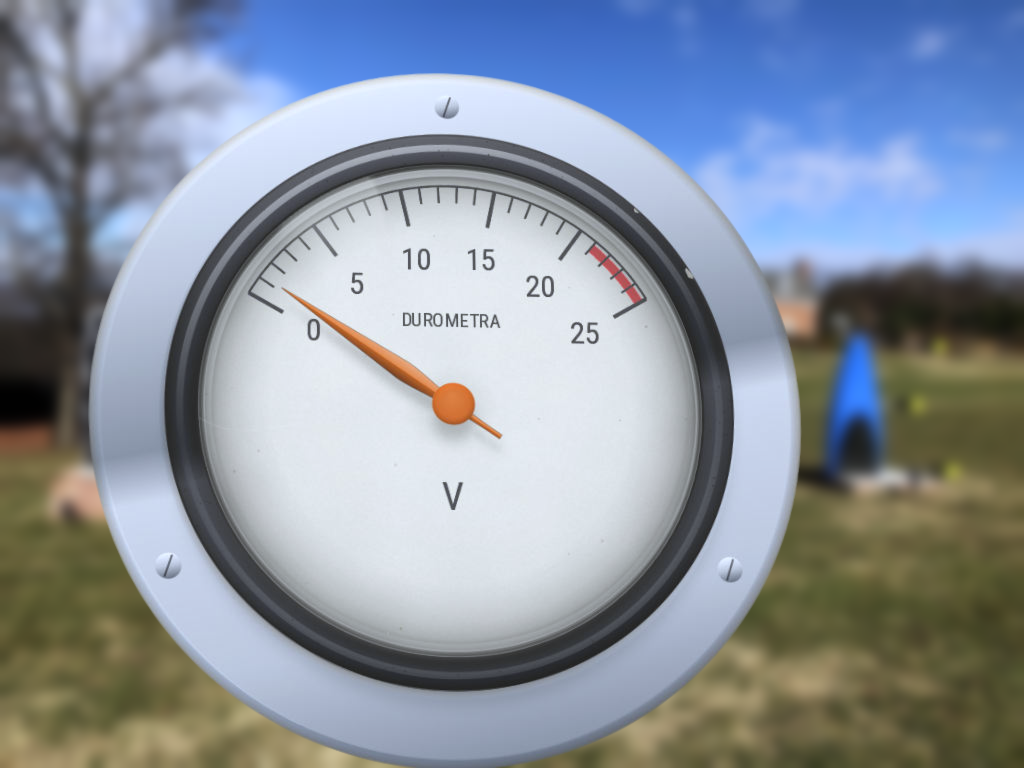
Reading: **1** V
